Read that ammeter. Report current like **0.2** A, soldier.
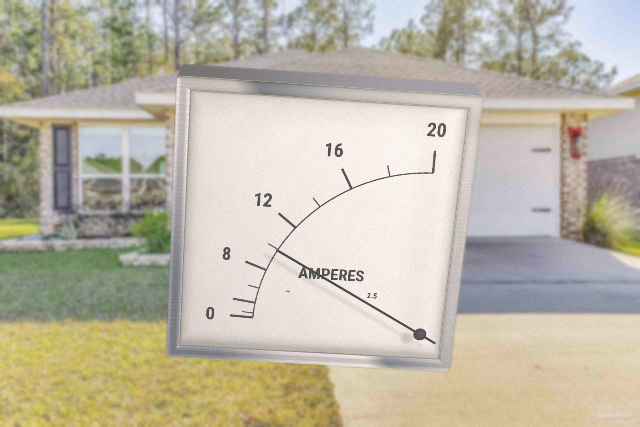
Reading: **10** A
